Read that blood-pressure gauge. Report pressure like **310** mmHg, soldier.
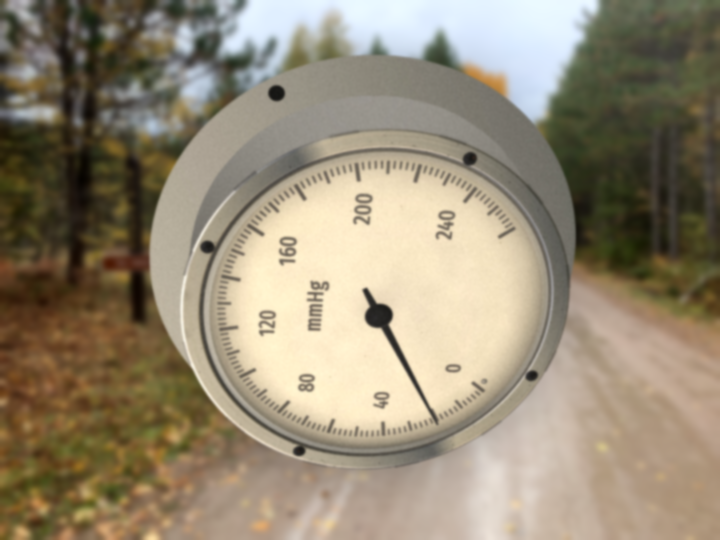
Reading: **20** mmHg
